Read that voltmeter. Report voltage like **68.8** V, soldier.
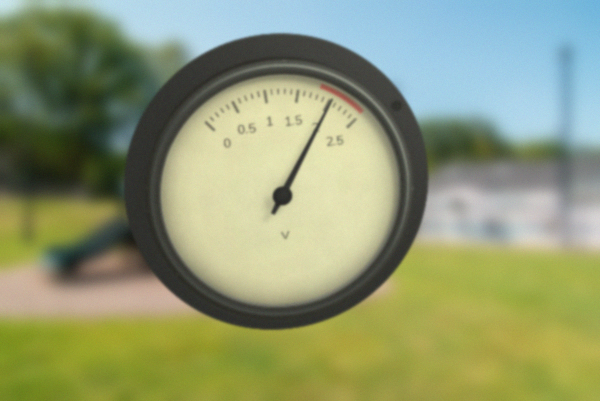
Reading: **2** V
